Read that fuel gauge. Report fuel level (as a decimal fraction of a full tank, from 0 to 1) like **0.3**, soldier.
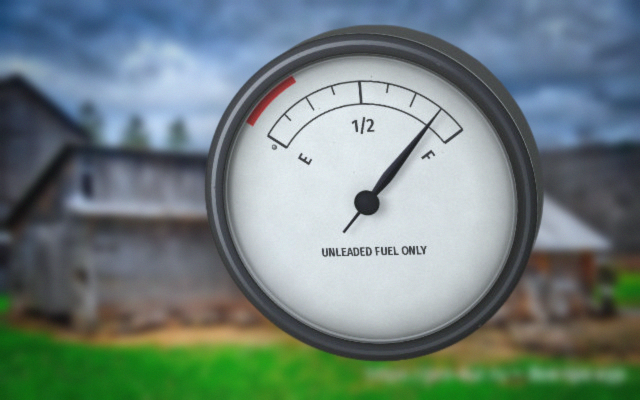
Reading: **0.875**
